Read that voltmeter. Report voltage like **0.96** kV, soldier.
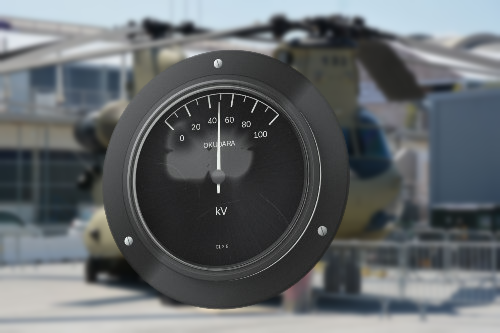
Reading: **50** kV
